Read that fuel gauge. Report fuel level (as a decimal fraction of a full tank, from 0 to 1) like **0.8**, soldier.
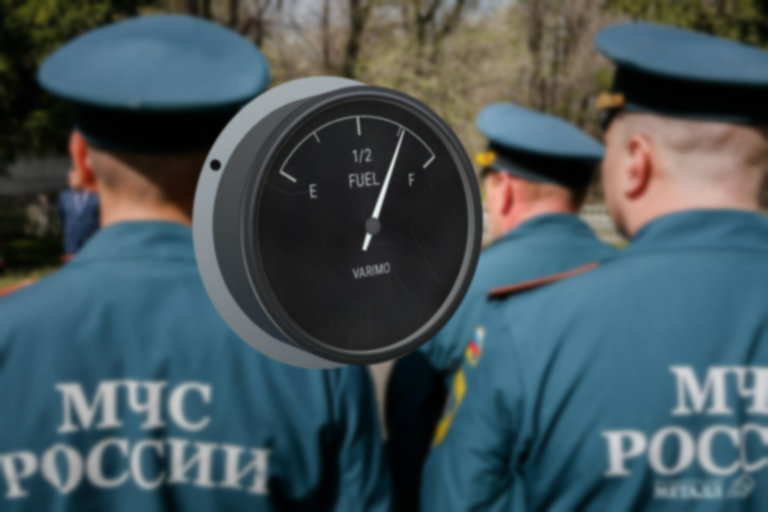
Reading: **0.75**
